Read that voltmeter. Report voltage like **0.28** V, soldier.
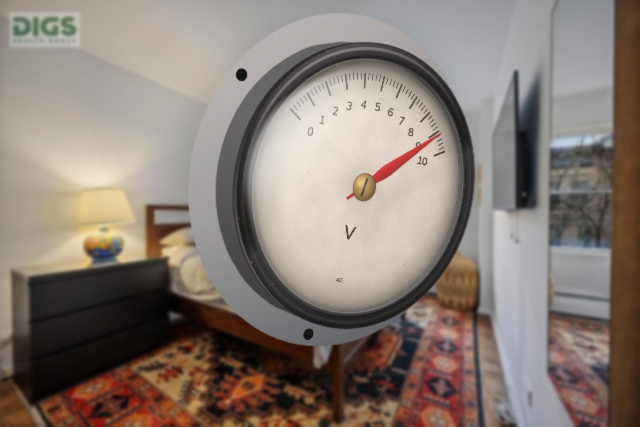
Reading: **9** V
